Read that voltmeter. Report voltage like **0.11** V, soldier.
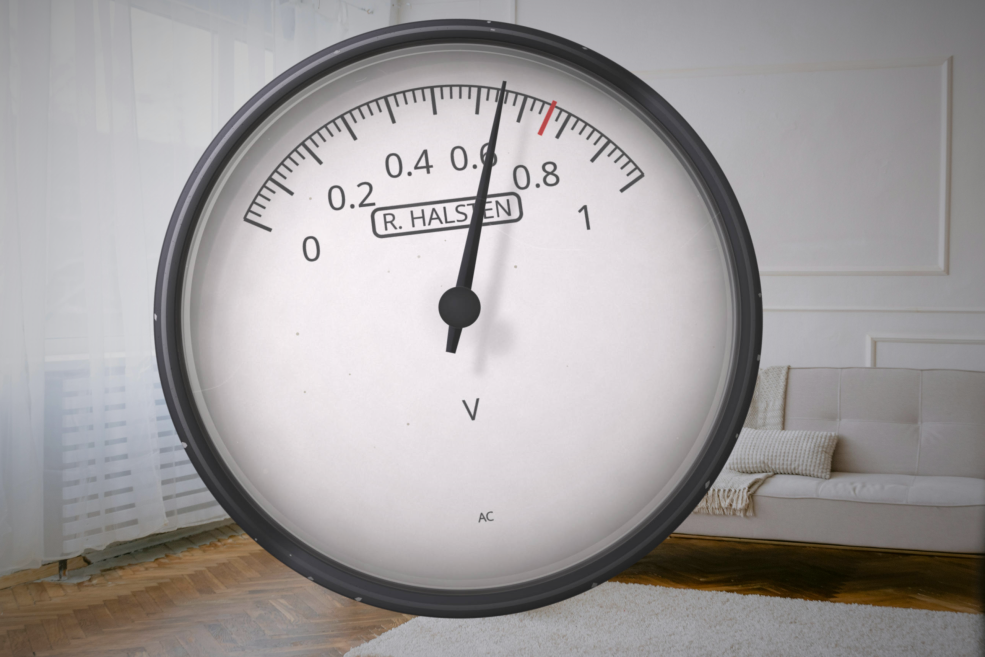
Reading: **0.65** V
